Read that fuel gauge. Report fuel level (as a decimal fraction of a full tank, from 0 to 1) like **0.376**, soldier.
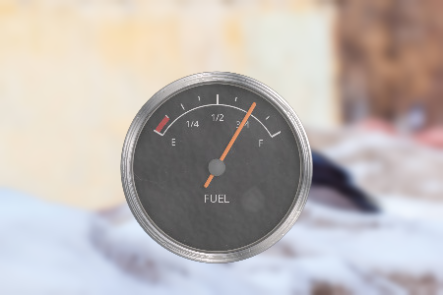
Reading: **0.75**
